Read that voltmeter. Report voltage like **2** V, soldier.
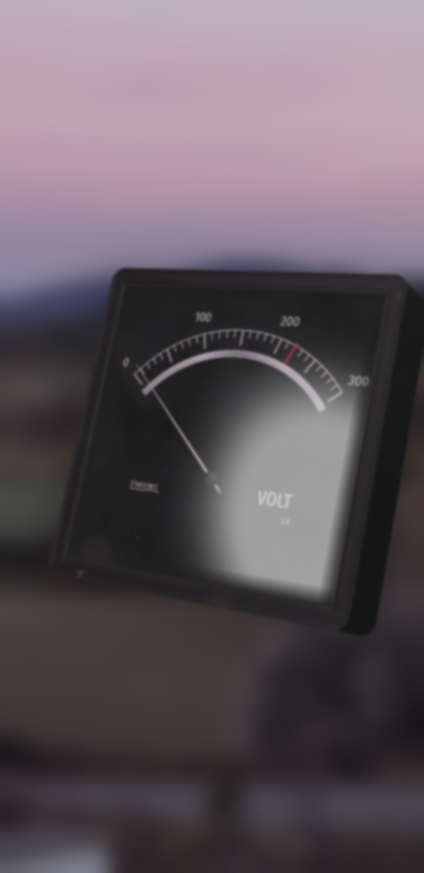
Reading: **10** V
